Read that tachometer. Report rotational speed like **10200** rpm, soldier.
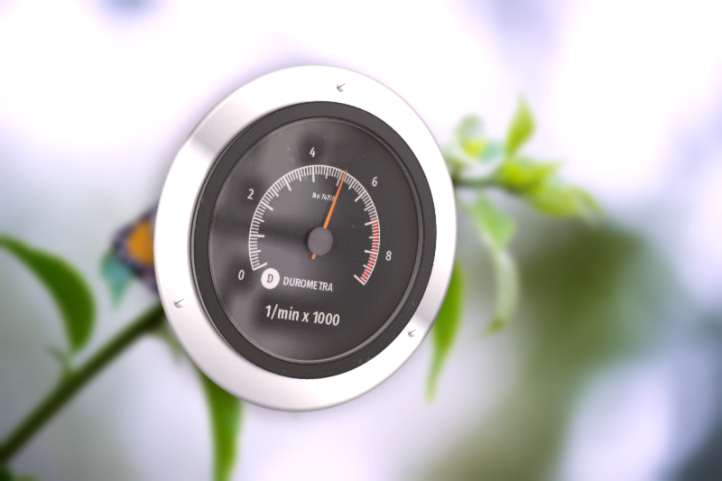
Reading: **5000** rpm
